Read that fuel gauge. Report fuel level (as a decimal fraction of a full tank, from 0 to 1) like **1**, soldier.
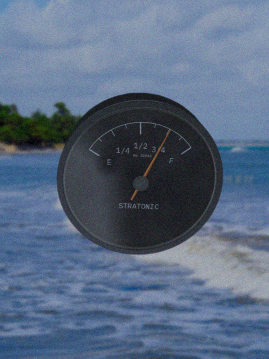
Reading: **0.75**
